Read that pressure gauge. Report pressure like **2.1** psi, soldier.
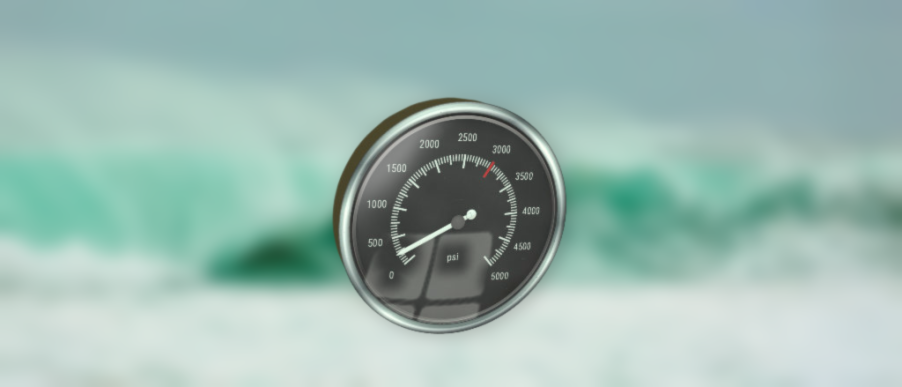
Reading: **250** psi
